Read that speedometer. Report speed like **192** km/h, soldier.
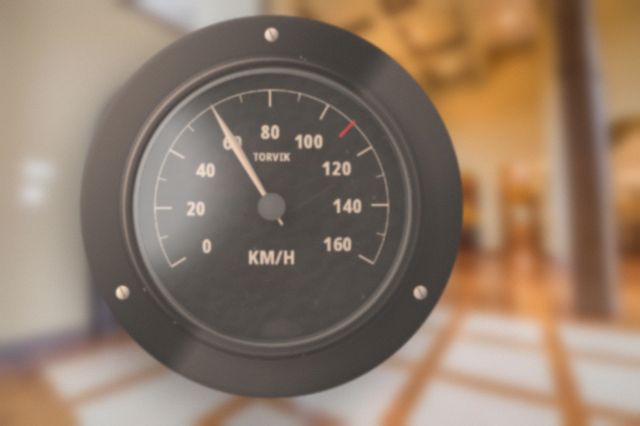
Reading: **60** km/h
